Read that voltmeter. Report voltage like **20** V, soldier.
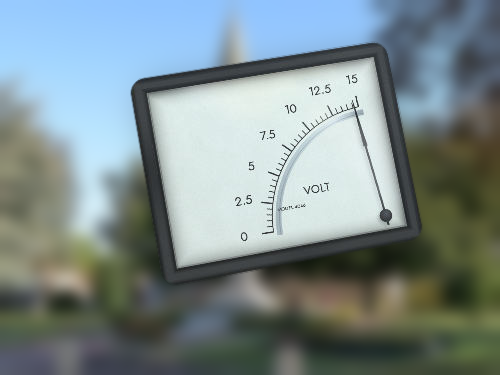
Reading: **14.5** V
